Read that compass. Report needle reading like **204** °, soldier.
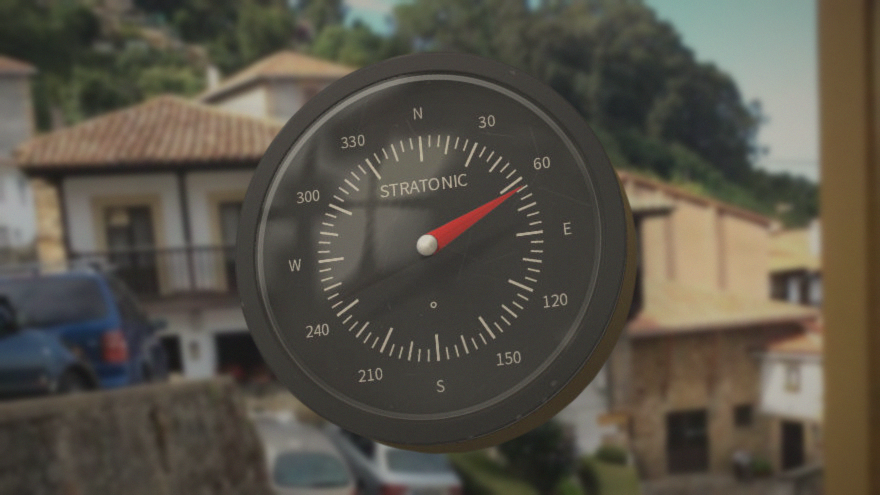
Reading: **65** °
